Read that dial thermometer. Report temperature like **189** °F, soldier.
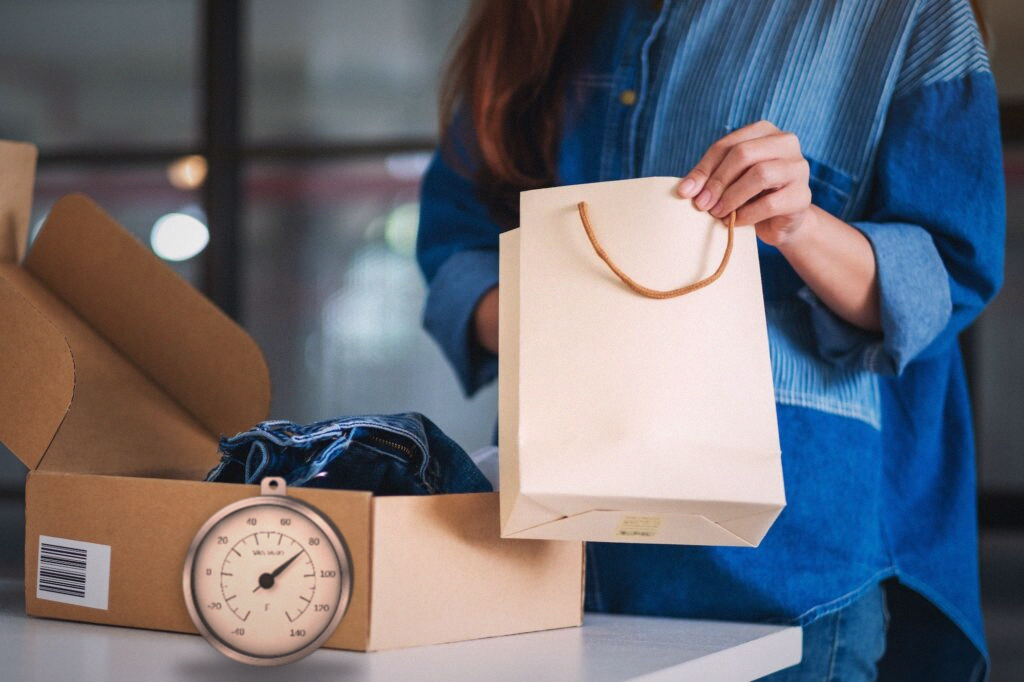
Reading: **80** °F
